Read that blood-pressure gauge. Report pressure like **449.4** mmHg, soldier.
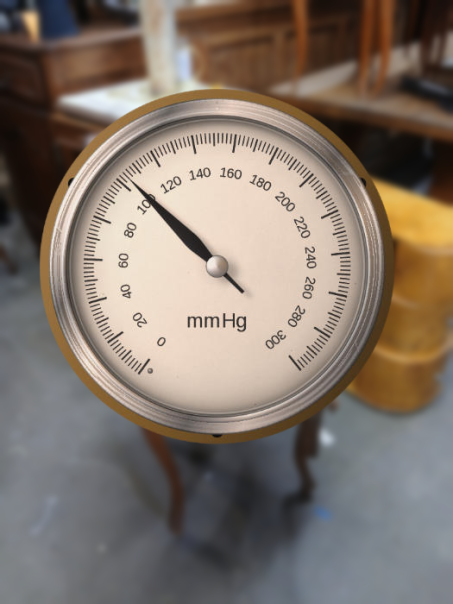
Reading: **104** mmHg
